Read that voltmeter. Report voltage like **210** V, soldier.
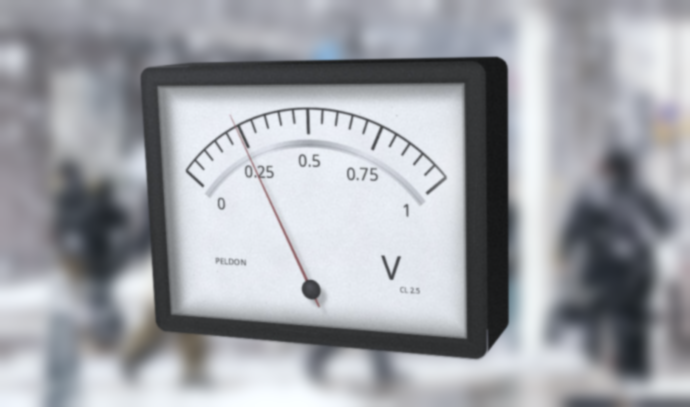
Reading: **0.25** V
